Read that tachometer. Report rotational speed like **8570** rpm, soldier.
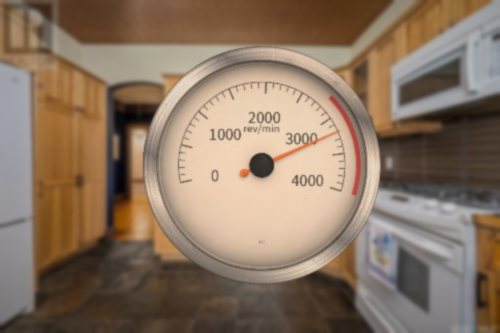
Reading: **3200** rpm
